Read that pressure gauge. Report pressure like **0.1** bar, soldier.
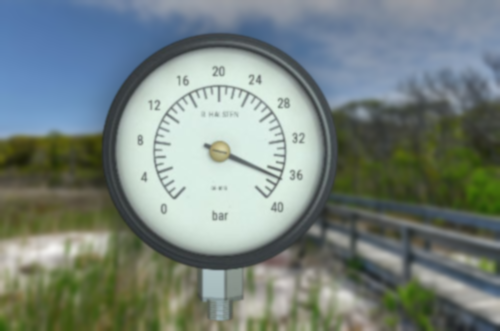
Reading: **37** bar
